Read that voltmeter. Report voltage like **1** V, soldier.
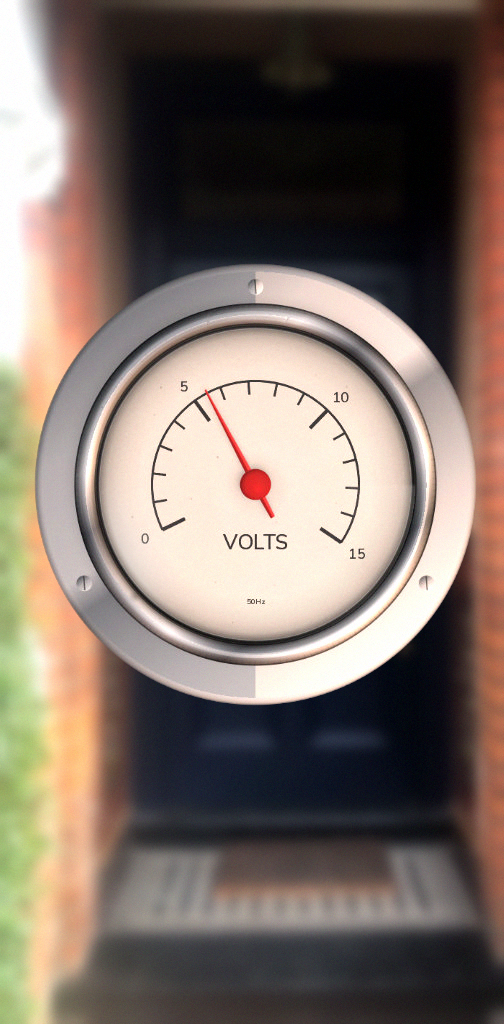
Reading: **5.5** V
